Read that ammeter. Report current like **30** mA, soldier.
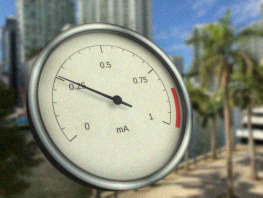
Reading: **0.25** mA
